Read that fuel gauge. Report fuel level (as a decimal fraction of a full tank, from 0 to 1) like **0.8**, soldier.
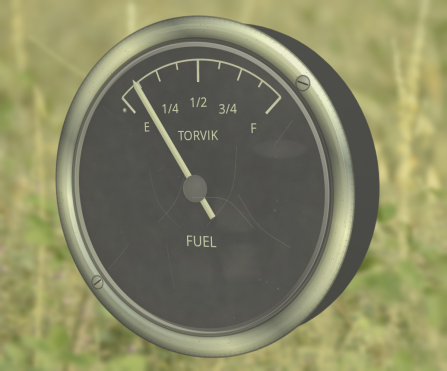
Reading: **0.125**
